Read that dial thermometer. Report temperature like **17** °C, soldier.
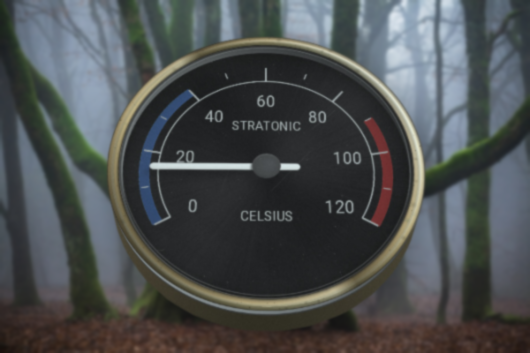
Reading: **15** °C
